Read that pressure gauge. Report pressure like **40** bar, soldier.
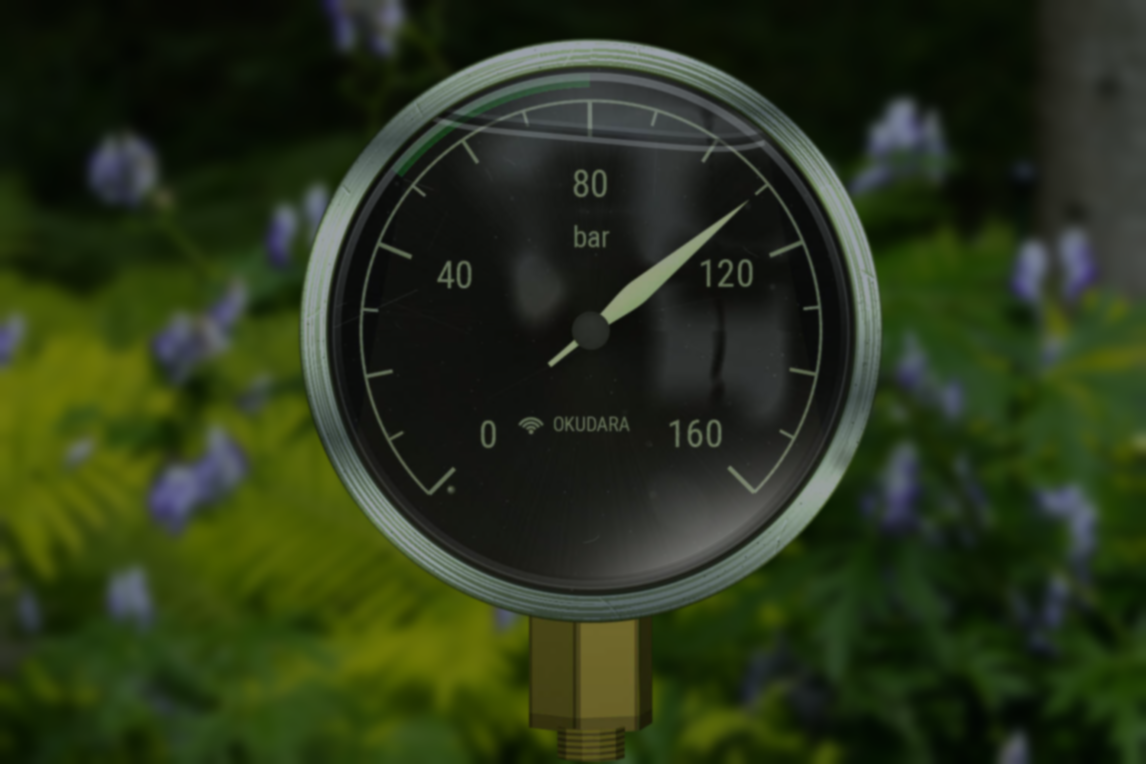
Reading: **110** bar
